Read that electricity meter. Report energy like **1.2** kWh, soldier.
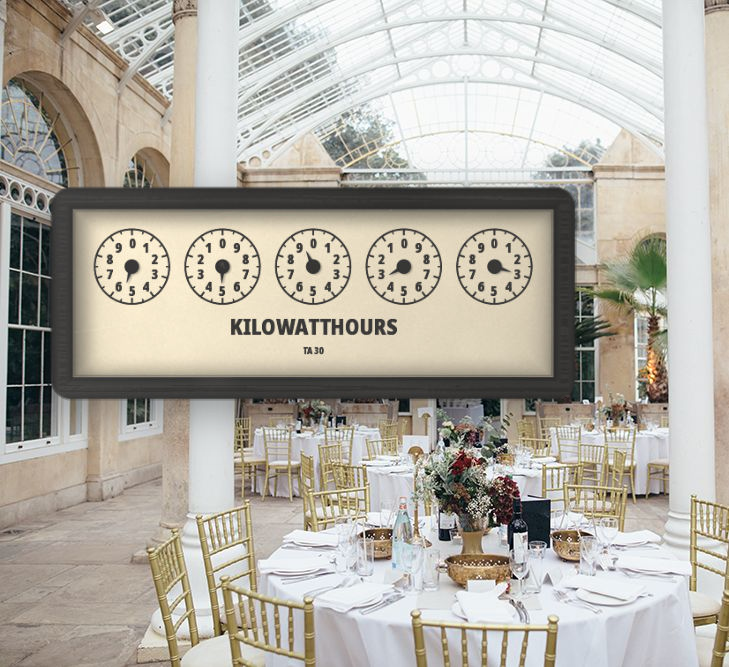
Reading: **54933** kWh
